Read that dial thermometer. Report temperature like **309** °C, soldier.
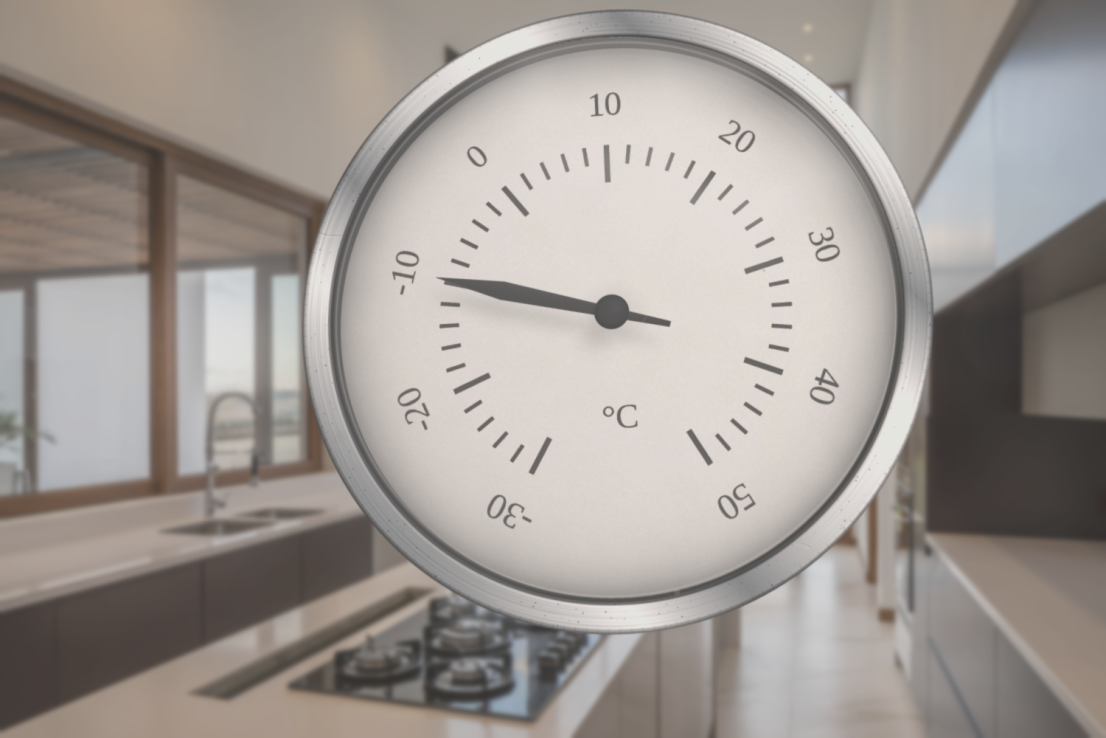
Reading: **-10** °C
